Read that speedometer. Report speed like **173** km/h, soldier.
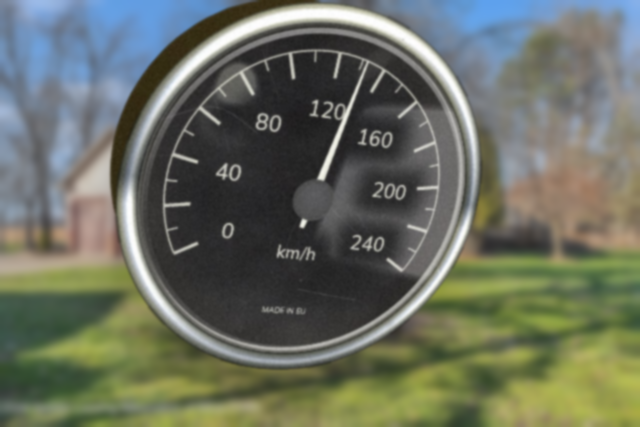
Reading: **130** km/h
